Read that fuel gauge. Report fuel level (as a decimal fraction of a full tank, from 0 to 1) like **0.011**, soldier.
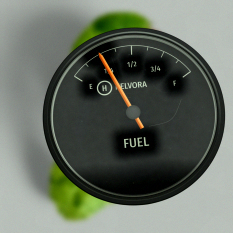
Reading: **0.25**
